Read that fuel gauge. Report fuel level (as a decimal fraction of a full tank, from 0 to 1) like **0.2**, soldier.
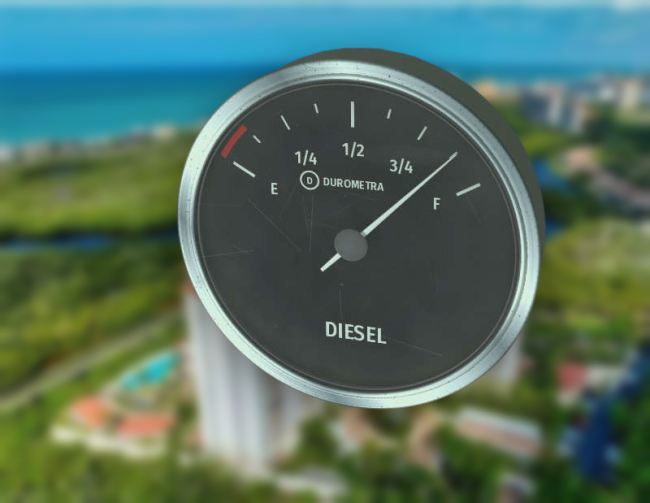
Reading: **0.875**
